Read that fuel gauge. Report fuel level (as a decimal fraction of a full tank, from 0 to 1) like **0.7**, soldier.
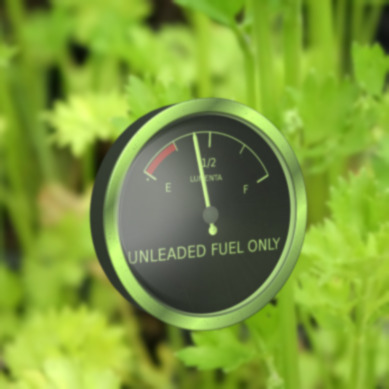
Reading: **0.375**
